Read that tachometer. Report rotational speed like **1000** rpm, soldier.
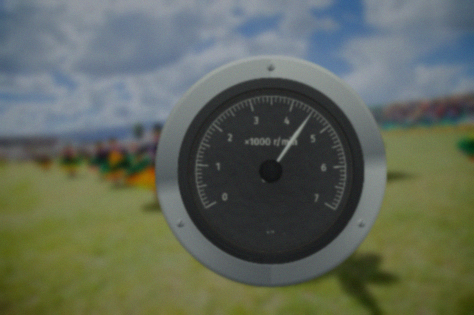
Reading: **4500** rpm
